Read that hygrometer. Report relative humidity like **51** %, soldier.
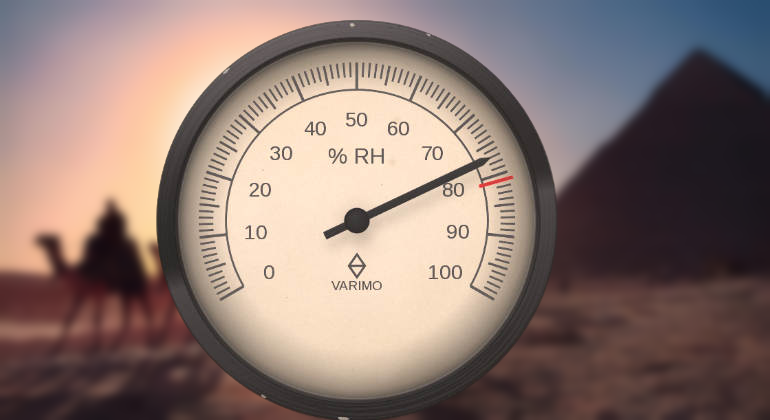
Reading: **77** %
